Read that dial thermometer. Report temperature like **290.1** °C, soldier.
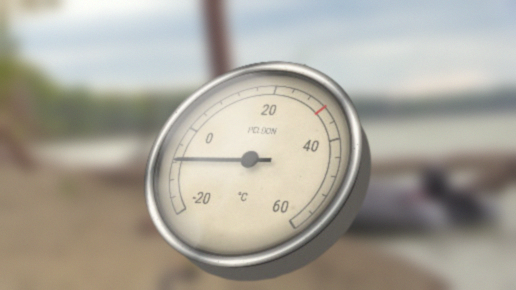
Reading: **-8** °C
